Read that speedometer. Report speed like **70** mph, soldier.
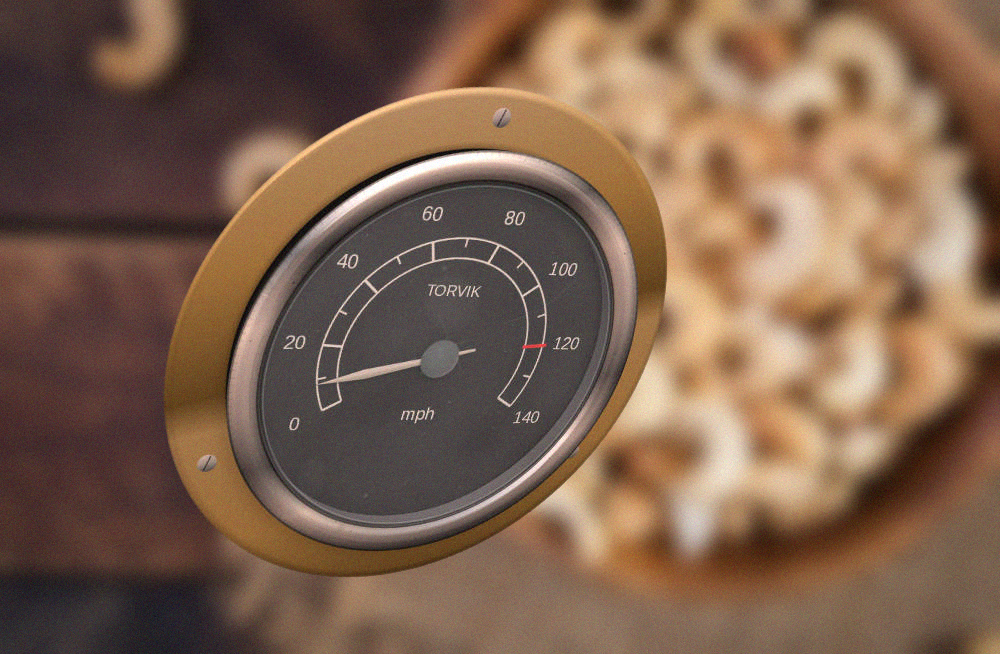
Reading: **10** mph
